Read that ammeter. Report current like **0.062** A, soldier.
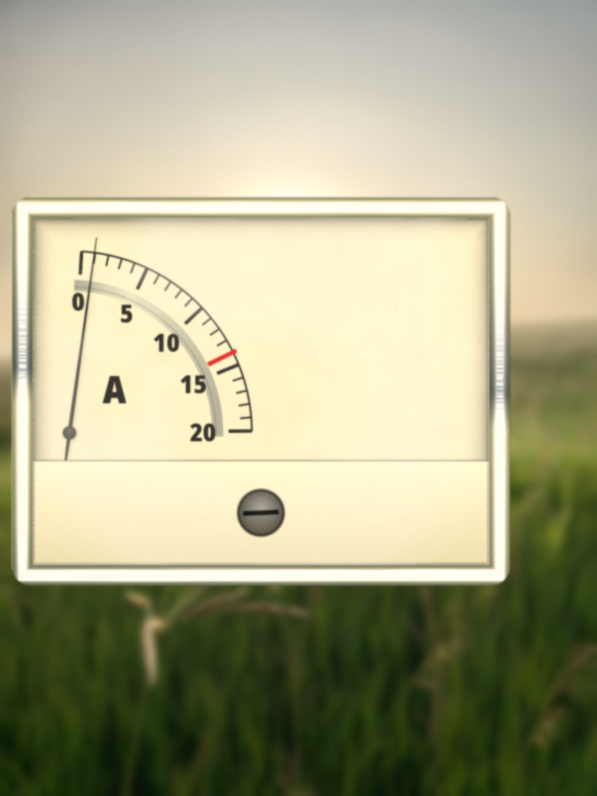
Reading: **1** A
